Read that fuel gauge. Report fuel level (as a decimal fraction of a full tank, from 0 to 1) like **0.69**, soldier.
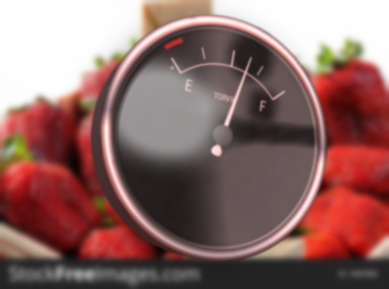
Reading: **0.625**
